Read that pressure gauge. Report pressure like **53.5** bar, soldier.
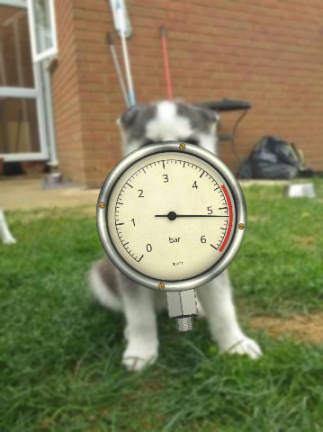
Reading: **5.2** bar
